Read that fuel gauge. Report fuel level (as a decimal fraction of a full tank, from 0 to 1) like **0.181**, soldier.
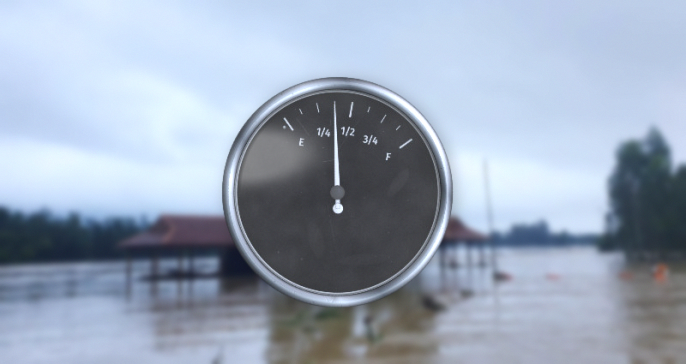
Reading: **0.375**
